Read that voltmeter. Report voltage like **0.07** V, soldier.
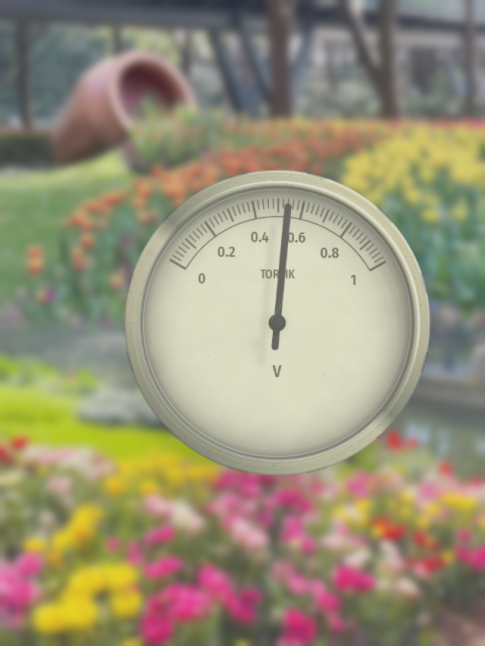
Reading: **0.54** V
